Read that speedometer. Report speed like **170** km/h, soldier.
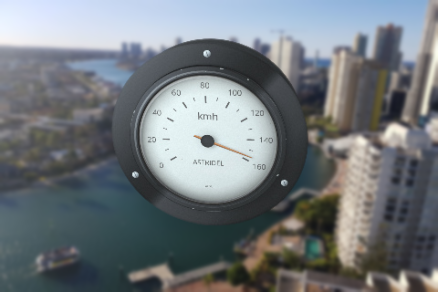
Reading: **155** km/h
